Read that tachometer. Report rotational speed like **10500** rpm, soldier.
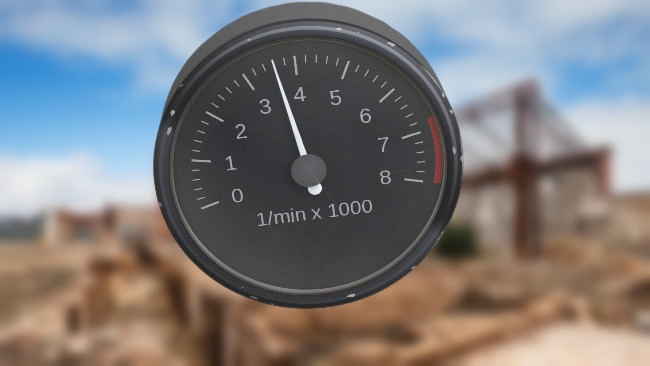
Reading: **3600** rpm
